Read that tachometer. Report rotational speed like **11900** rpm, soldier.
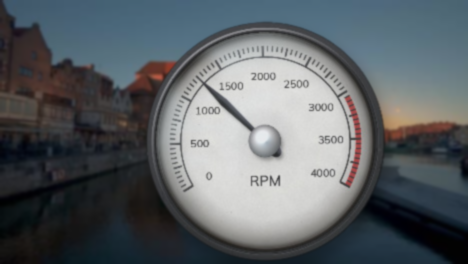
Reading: **1250** rpm
